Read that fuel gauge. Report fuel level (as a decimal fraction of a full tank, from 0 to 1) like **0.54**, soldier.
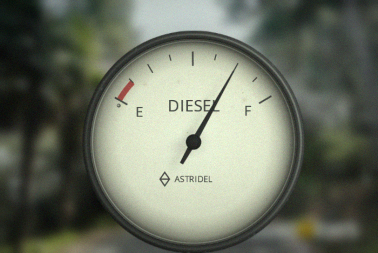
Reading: **0.75**
